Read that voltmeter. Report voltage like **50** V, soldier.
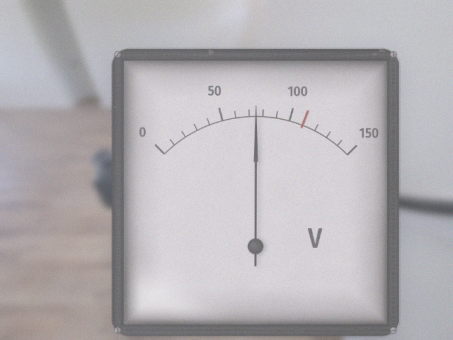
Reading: **75** V
